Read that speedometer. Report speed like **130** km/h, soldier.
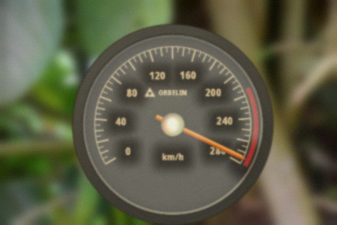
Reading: **275** km/h
